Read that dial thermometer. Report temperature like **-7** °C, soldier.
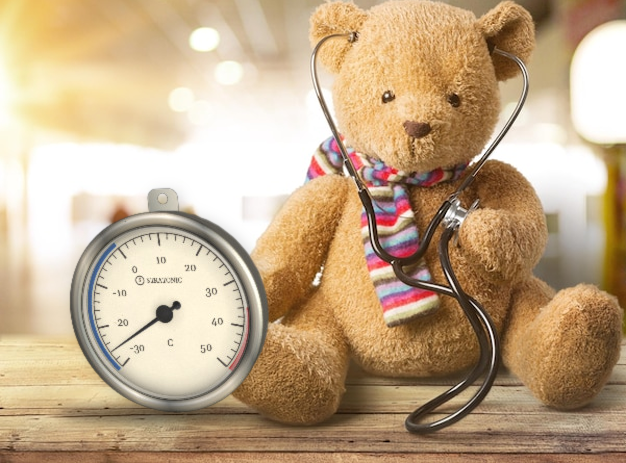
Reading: **-26** °C
